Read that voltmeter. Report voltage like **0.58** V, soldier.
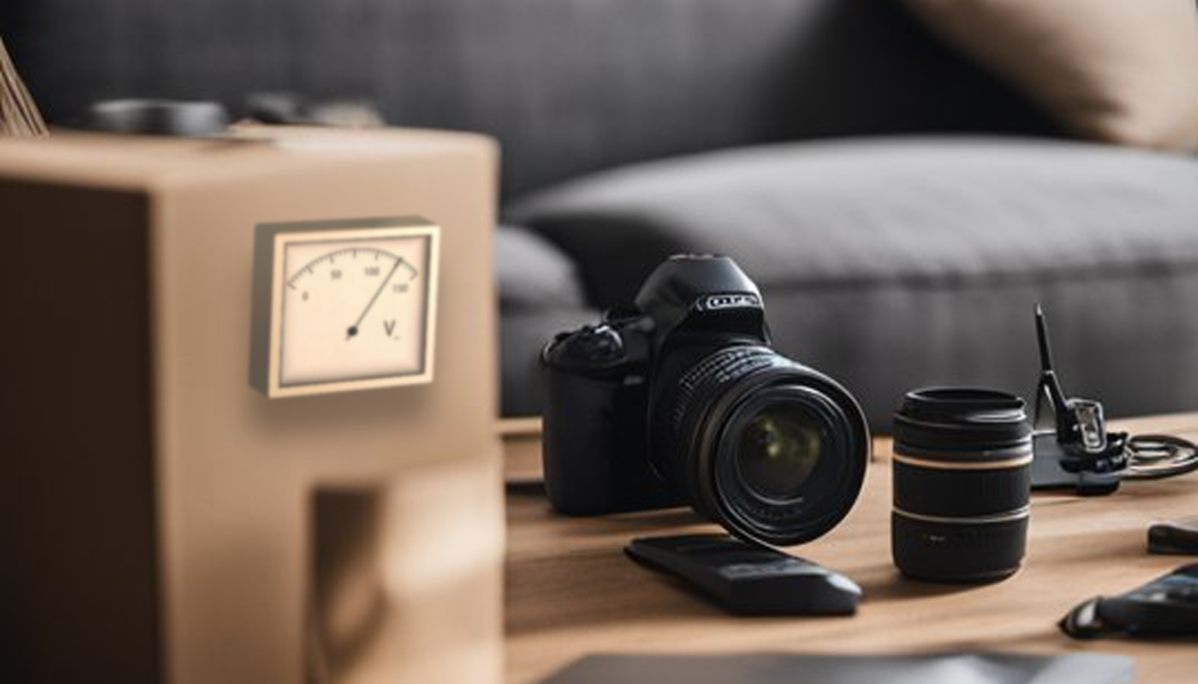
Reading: **125** V
